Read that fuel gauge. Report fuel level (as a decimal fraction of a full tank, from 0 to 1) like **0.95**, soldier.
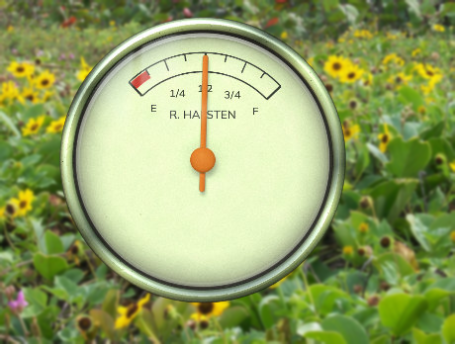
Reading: **0.5**
